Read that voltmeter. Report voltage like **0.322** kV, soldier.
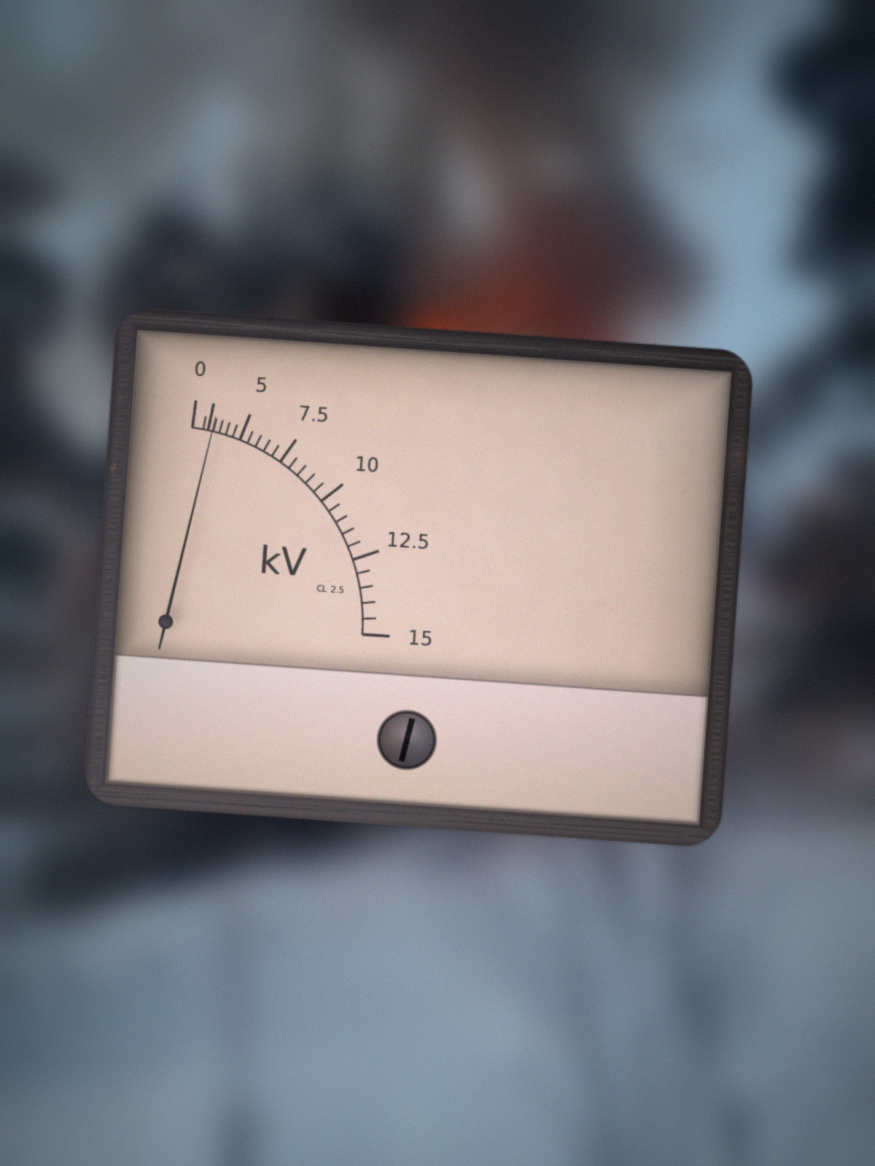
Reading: **3** kV
